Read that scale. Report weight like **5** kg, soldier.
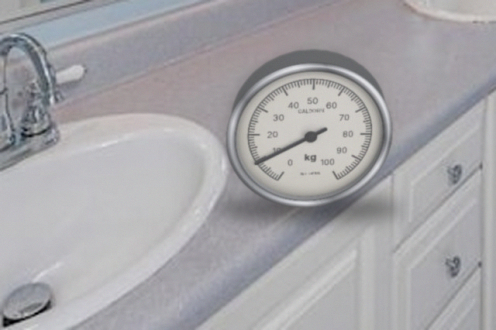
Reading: **10** kg
